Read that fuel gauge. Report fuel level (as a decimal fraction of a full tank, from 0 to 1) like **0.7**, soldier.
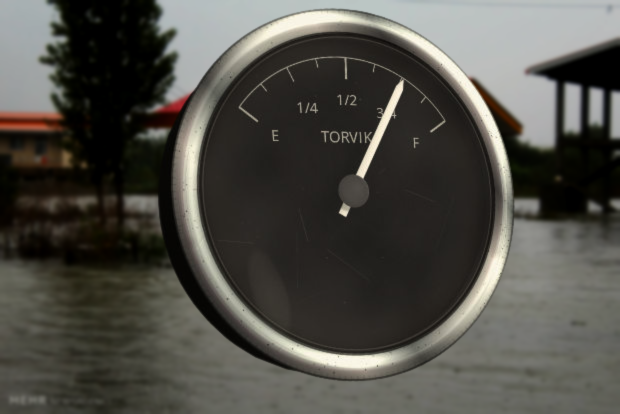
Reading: **0.75**
